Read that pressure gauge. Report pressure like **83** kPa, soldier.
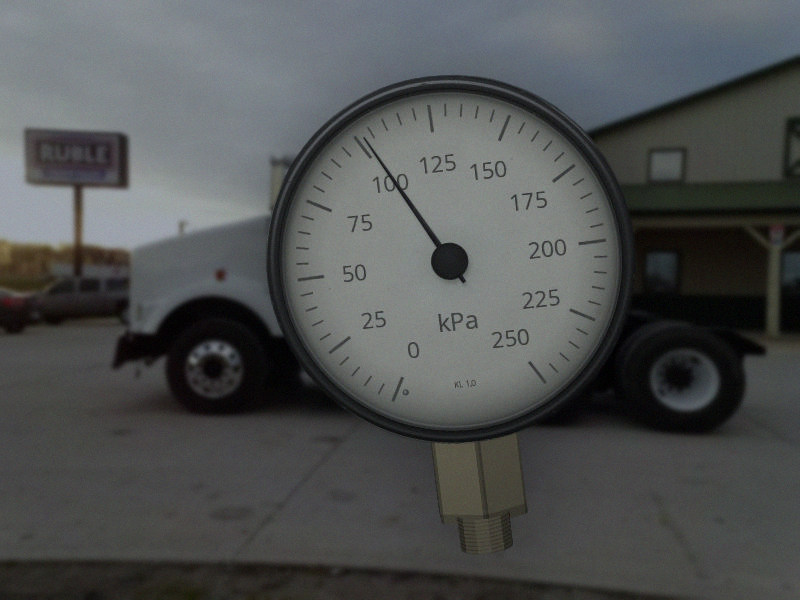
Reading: **102.5** kPa
